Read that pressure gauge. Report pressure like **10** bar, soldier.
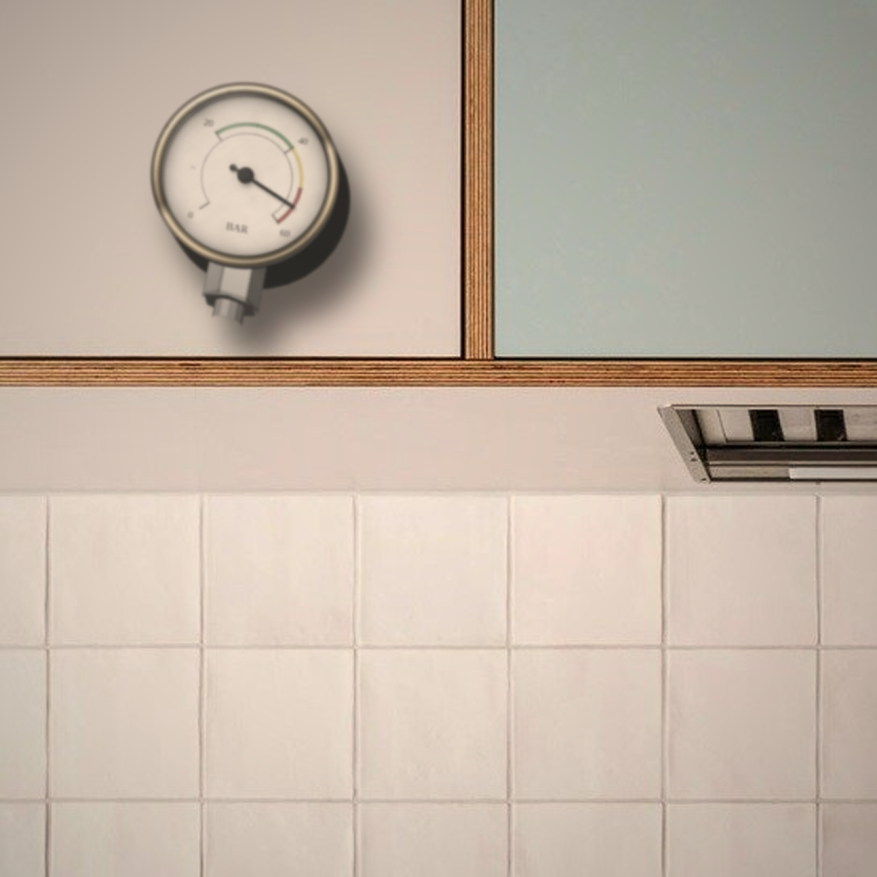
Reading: **55** bar
